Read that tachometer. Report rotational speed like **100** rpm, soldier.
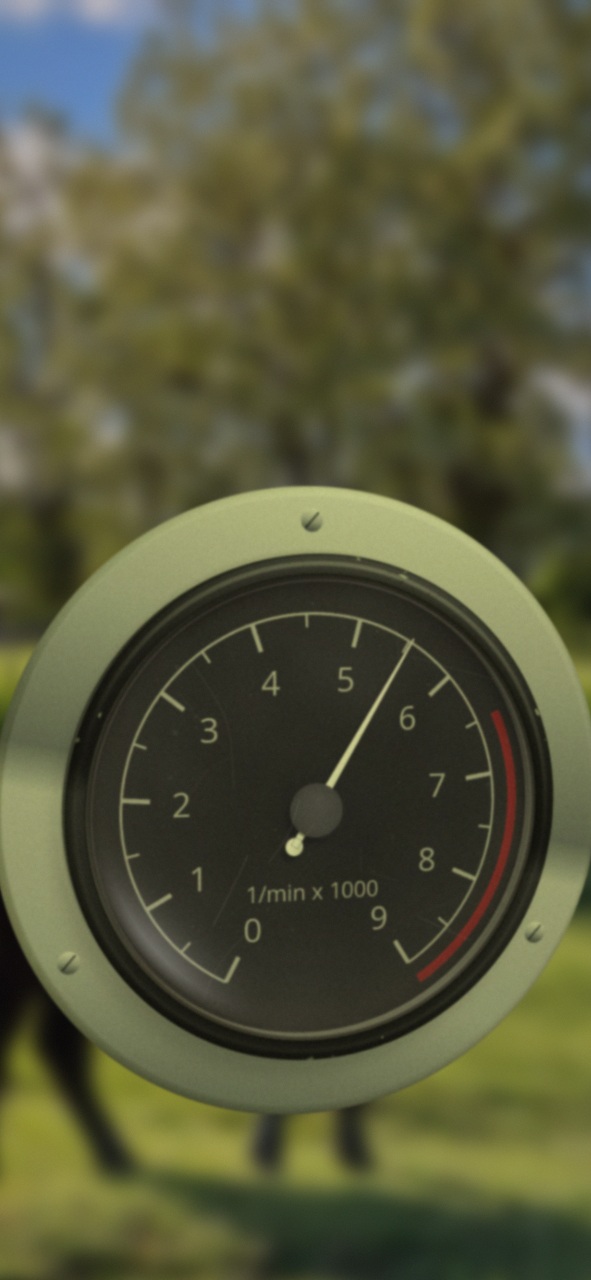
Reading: **5500** rpm
